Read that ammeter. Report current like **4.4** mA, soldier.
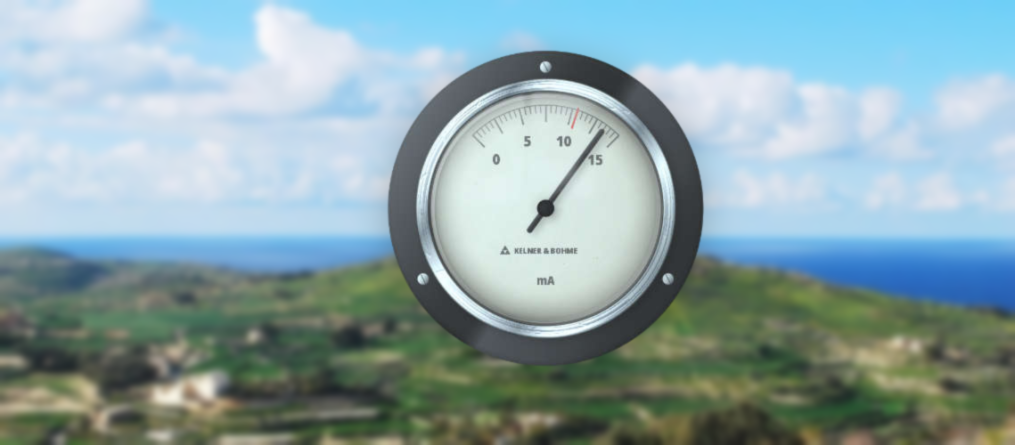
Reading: **13.5** mA
